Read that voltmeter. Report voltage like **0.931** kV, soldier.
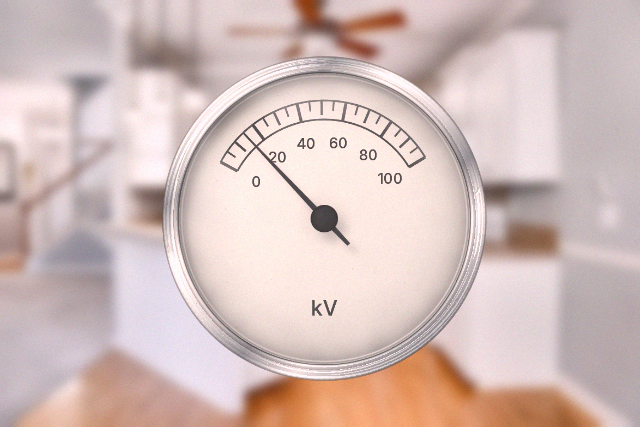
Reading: **15** kV
